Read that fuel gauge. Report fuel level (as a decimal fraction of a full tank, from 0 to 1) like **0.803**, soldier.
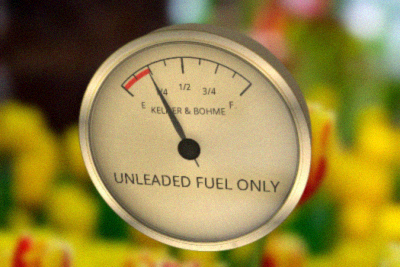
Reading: **0.25**
